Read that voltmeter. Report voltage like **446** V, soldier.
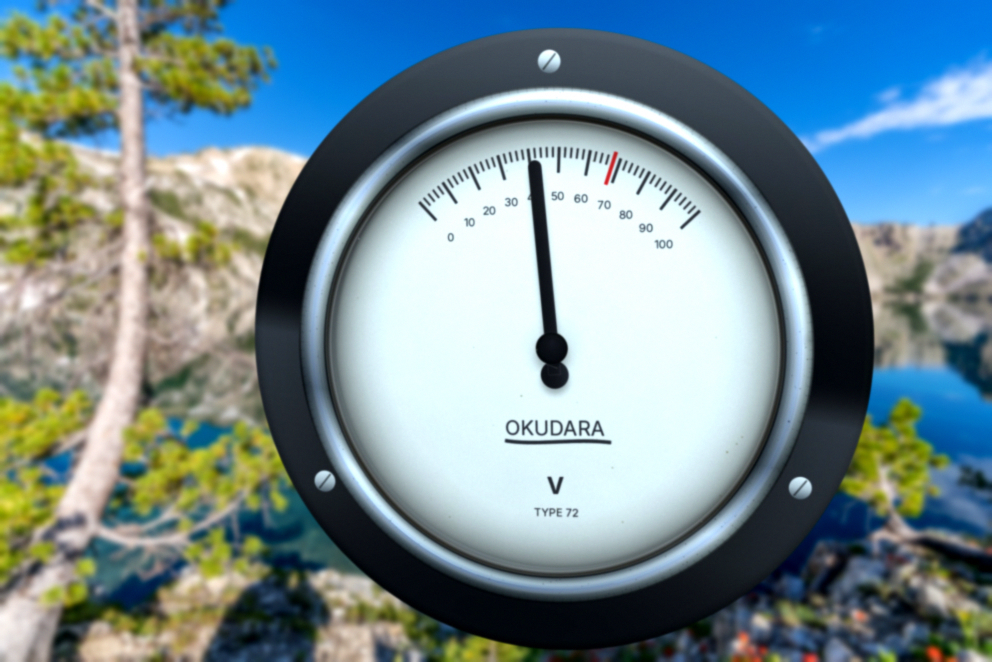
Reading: **42** V
